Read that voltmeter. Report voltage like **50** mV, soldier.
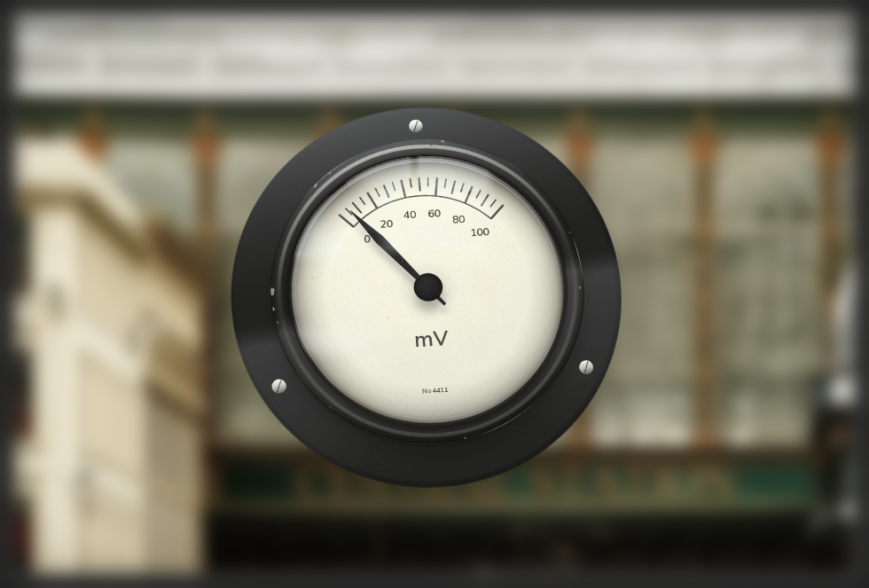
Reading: **5** mV
